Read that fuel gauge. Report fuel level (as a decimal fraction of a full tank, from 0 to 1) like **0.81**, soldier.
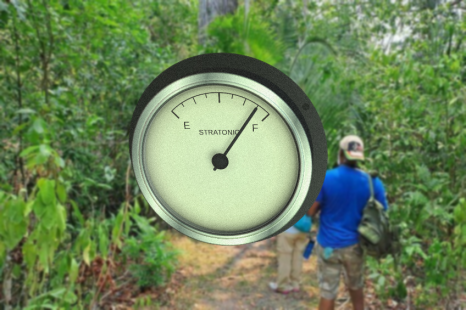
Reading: **0.875**
